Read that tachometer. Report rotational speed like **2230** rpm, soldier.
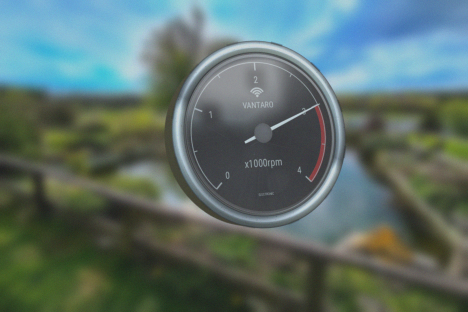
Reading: **3000** rpm
